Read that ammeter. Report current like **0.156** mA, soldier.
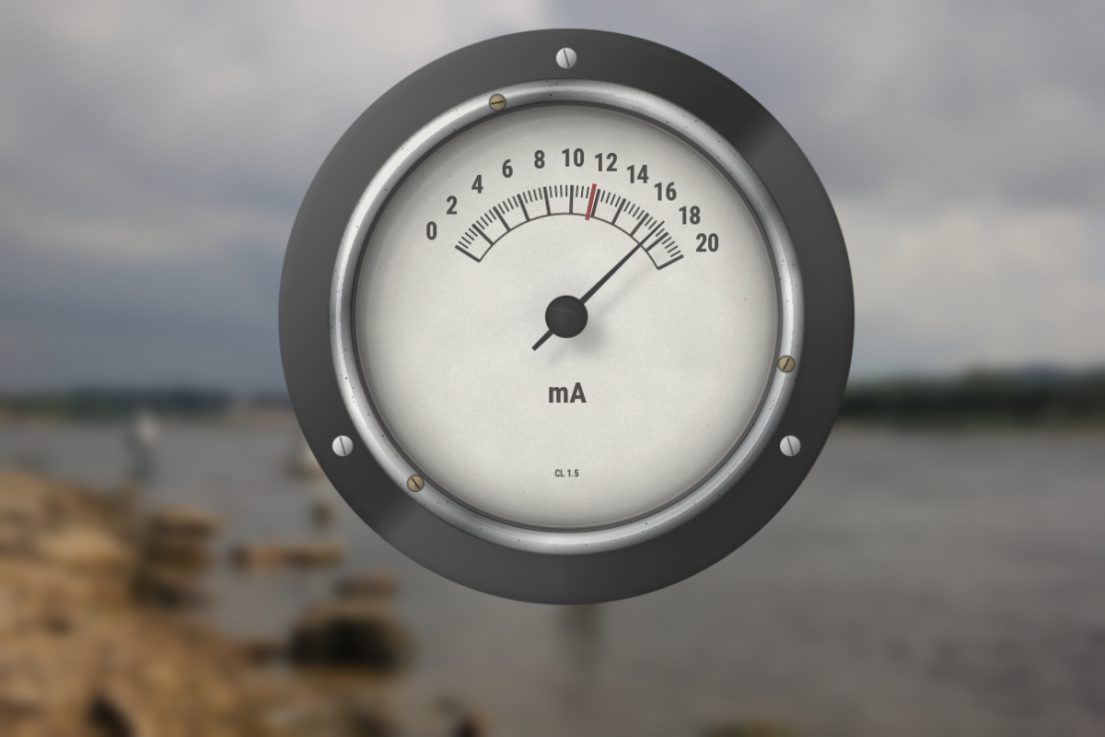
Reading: **17.2** mA
